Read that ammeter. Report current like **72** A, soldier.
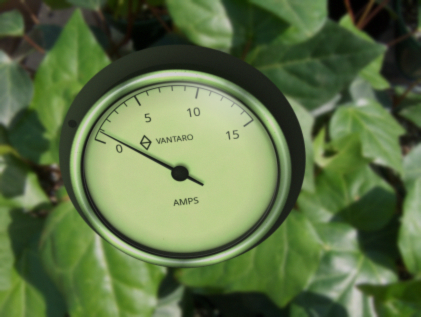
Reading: **1** A
